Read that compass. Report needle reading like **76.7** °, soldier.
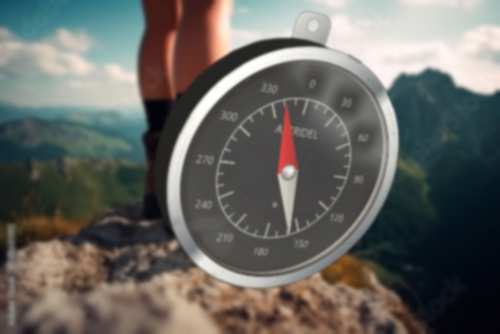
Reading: **340** °
